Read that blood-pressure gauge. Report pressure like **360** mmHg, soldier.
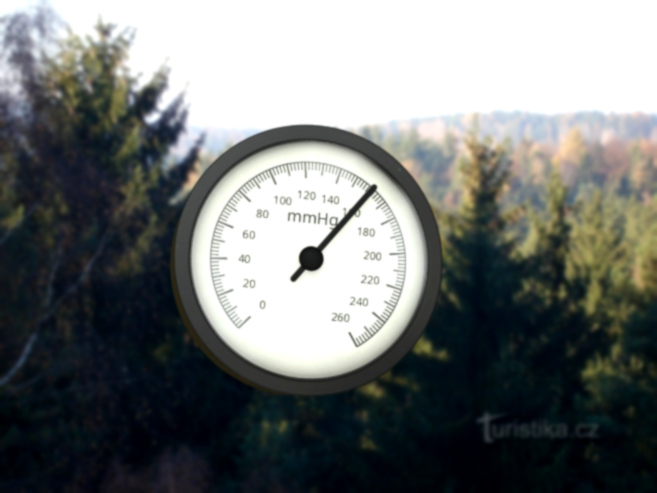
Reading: **160** mmHg
